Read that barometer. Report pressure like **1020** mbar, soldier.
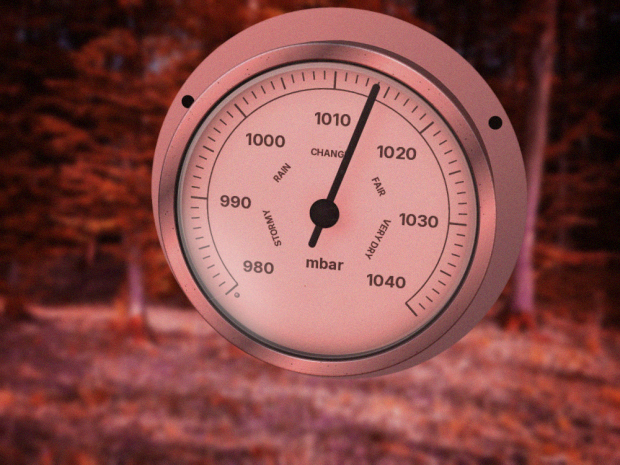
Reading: **1014** mbar
